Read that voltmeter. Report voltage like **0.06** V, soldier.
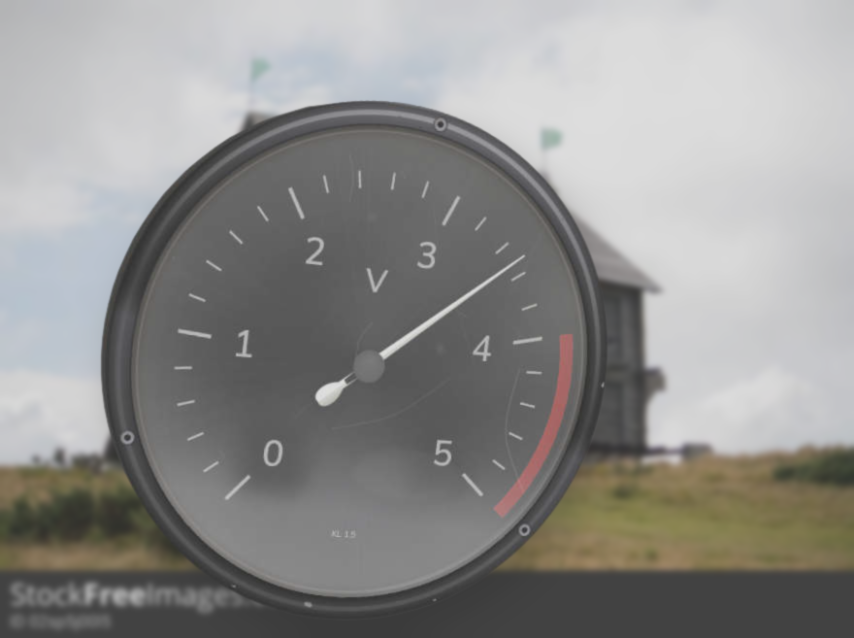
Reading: **3.5** V
